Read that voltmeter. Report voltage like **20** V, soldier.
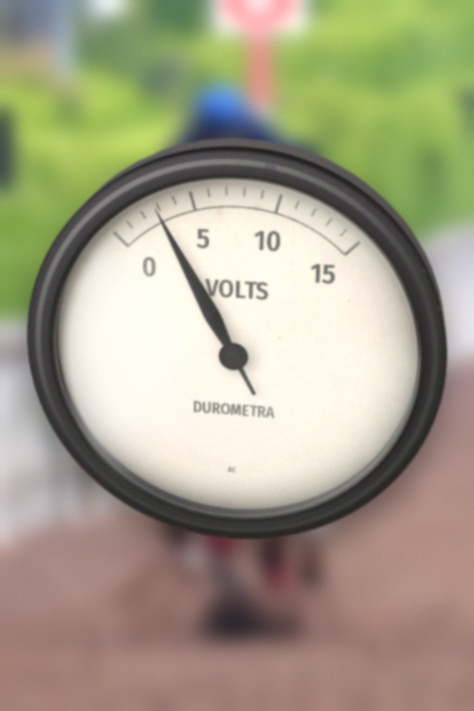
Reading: **3** V
